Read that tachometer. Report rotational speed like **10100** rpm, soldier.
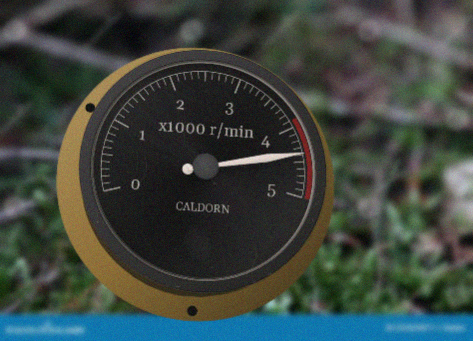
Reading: **4400** rpm
